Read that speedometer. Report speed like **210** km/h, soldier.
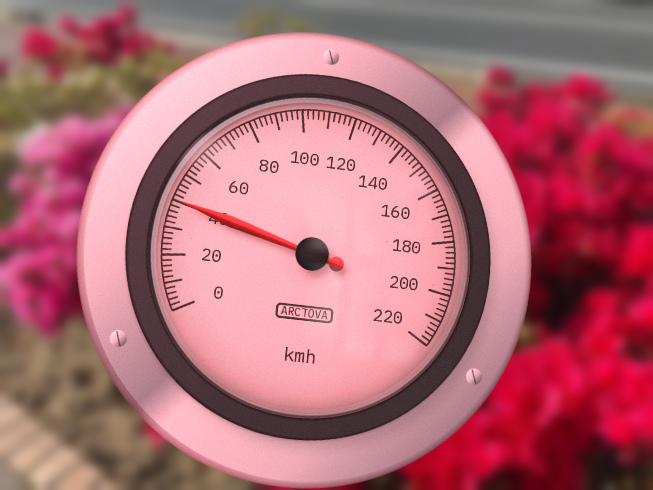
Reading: **40** km/h
